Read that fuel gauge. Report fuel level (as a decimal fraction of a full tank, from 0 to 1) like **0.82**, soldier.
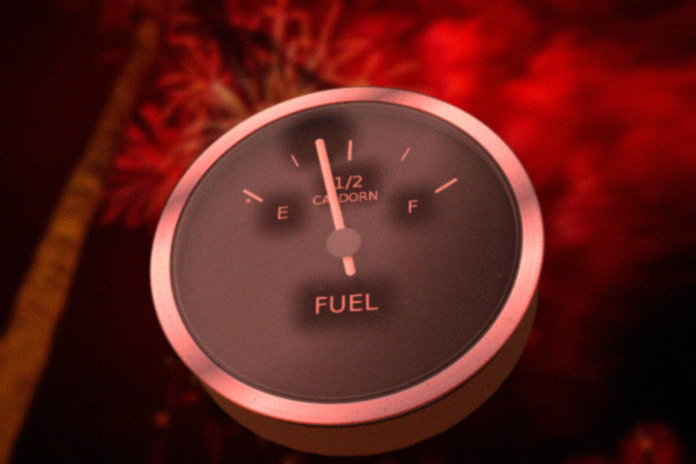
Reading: **0.375**
